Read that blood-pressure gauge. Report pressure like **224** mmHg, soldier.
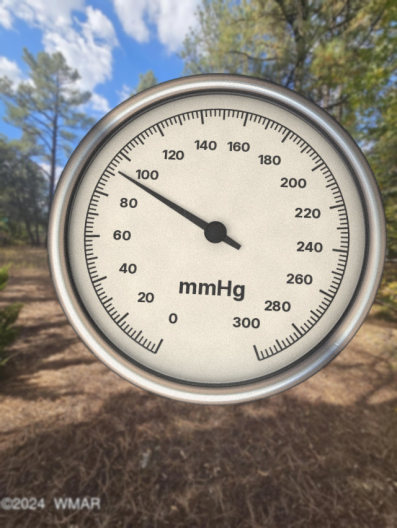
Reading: **92** mmHg
